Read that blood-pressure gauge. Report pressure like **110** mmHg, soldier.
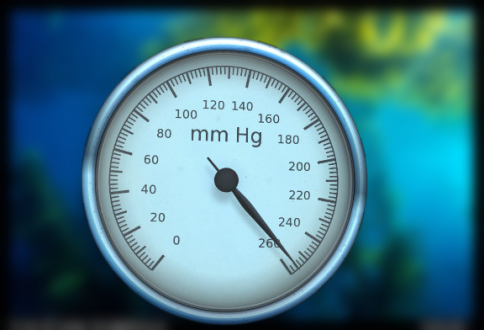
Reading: **256** mmHg
